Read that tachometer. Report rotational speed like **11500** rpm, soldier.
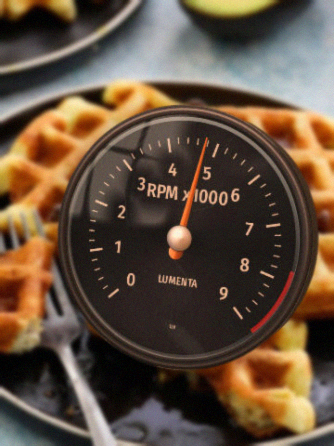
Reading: **4800** rpm
